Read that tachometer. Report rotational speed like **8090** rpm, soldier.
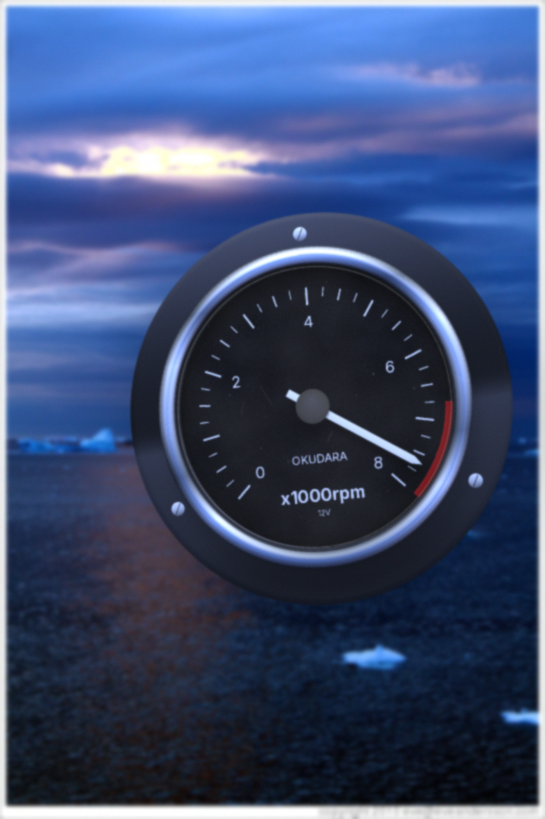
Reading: **7625** rpm
